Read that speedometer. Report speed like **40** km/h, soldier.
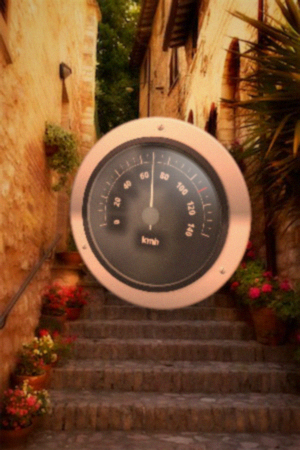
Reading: **70** km/h
